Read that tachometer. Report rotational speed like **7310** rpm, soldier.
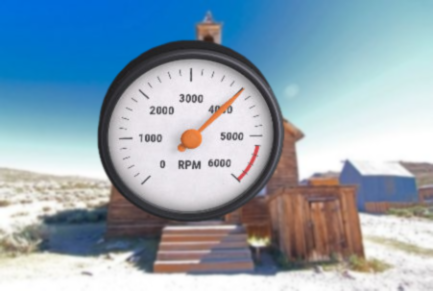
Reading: **4000** rpm
